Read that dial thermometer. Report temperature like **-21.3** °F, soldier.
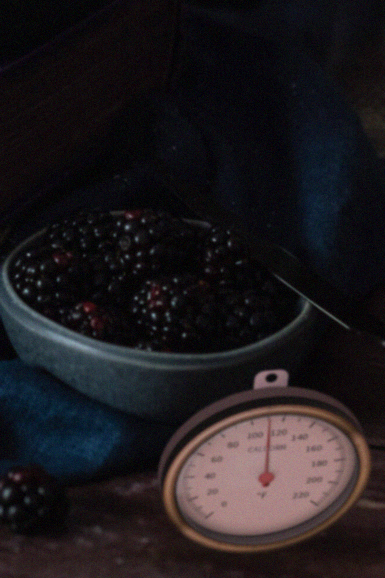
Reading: **110** °F
